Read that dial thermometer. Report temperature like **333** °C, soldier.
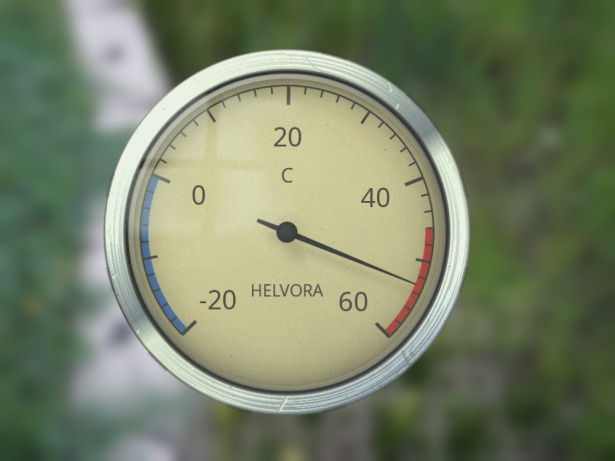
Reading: **53** °C
